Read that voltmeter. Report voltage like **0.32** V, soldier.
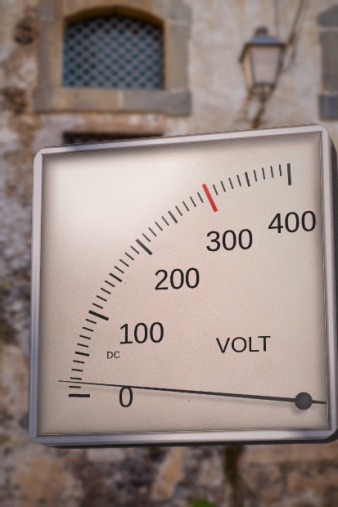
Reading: **15** V
